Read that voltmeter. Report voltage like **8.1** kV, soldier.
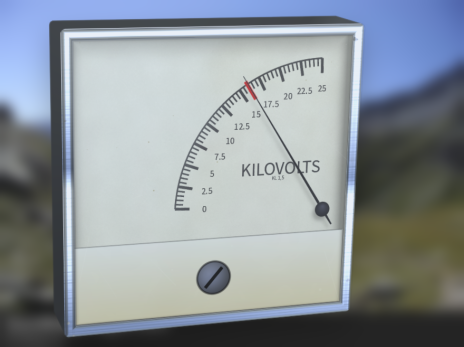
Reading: **16** kV
